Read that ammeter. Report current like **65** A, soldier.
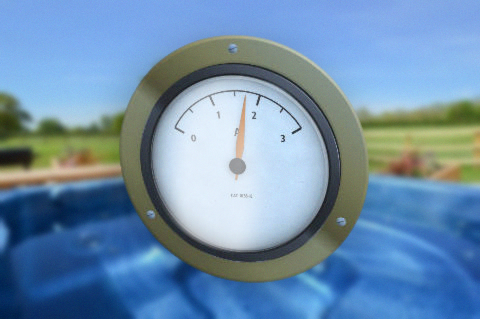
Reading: **1.75** A
